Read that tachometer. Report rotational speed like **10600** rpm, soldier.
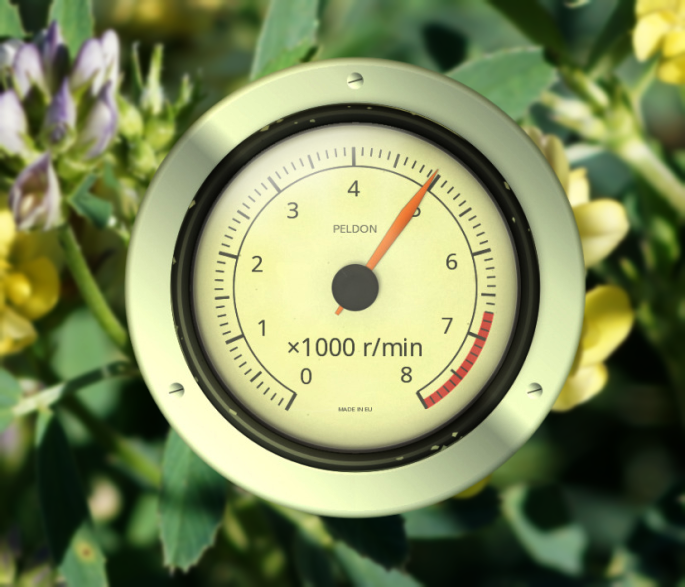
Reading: **4950** rpm
